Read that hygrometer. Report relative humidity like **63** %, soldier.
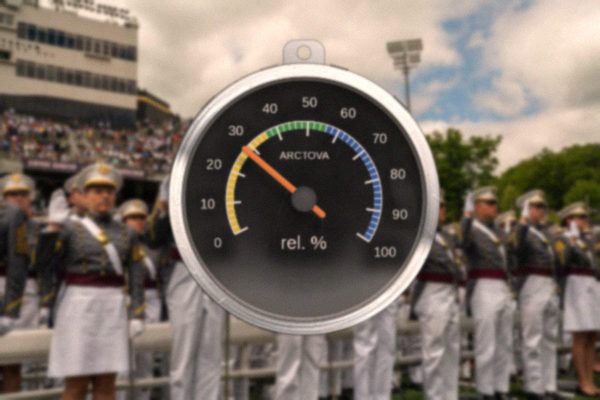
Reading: **28** %
